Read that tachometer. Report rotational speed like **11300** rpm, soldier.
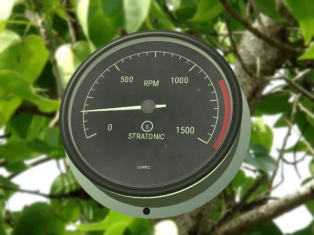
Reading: **150** rpm
